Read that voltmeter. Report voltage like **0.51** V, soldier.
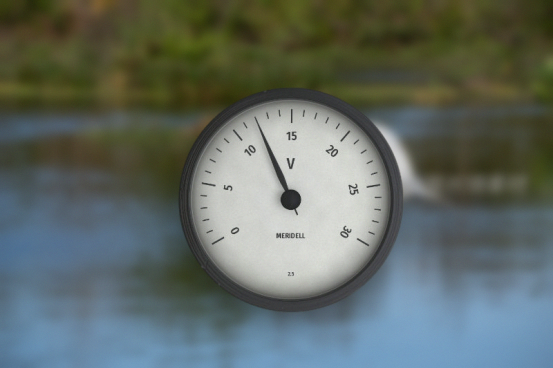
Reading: **12** V
